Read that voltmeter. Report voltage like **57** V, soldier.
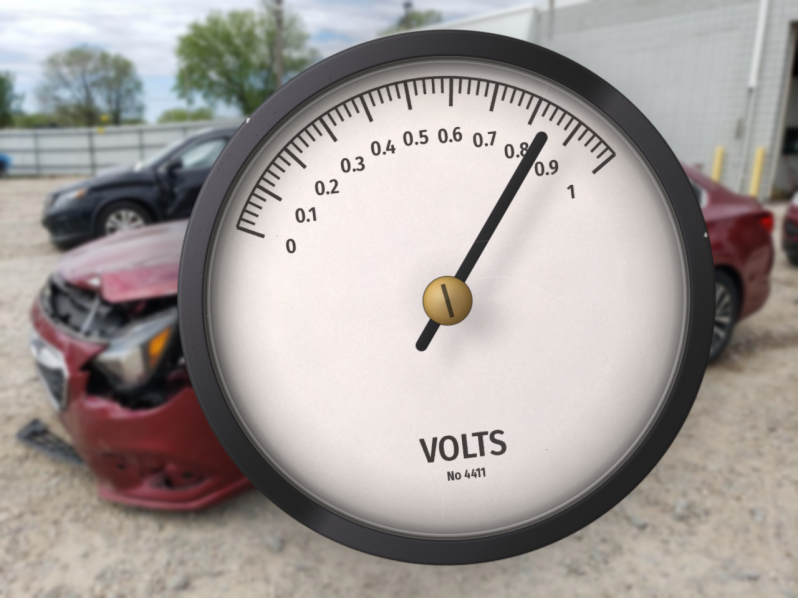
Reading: **0.84** V
